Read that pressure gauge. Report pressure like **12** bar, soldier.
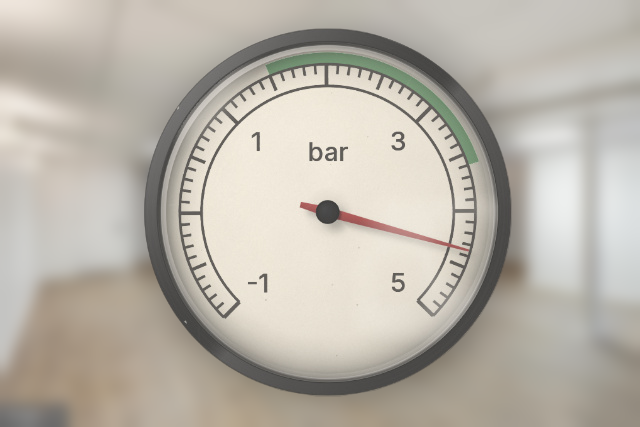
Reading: **4.35** bar
